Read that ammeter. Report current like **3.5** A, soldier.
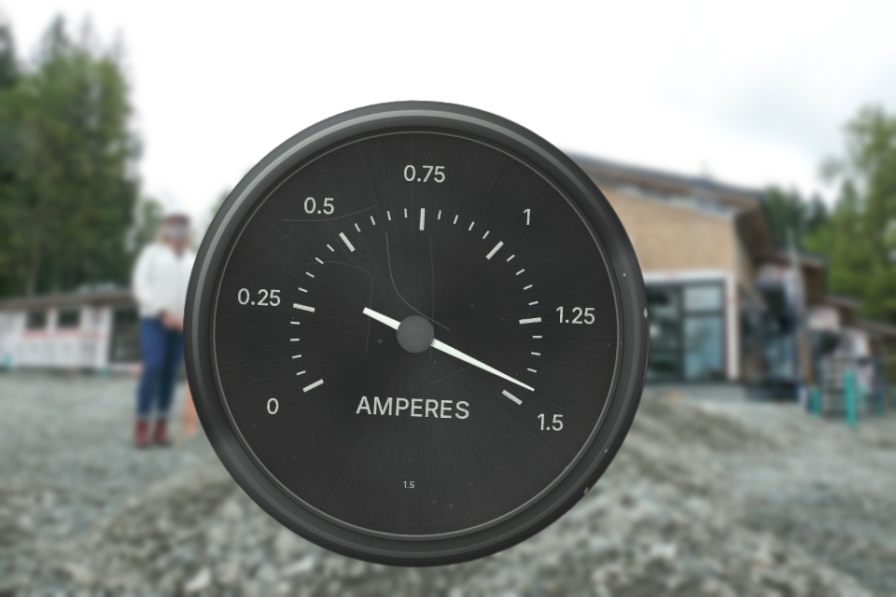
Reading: **1.45** A
